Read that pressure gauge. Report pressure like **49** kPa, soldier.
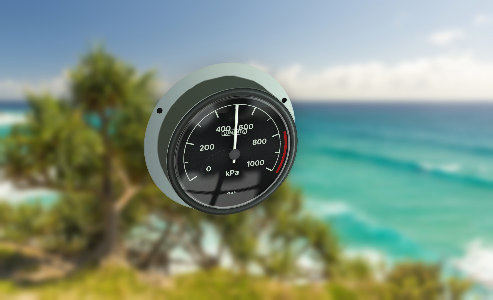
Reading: **500** kPa
